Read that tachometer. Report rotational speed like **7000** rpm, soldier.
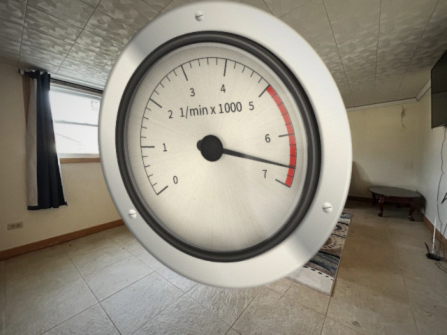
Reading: **6600** rpm
